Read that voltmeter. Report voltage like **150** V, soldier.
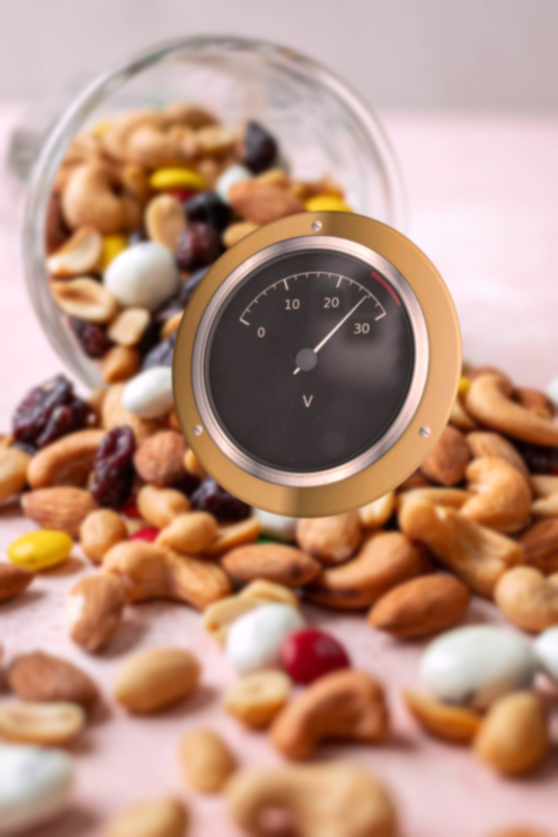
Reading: **26** V
